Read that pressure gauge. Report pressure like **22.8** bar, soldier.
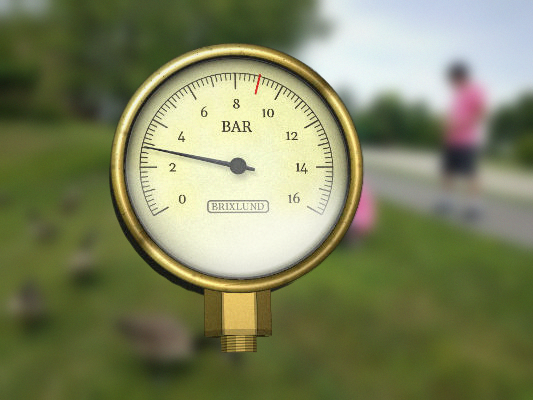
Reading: **2.8** bar
